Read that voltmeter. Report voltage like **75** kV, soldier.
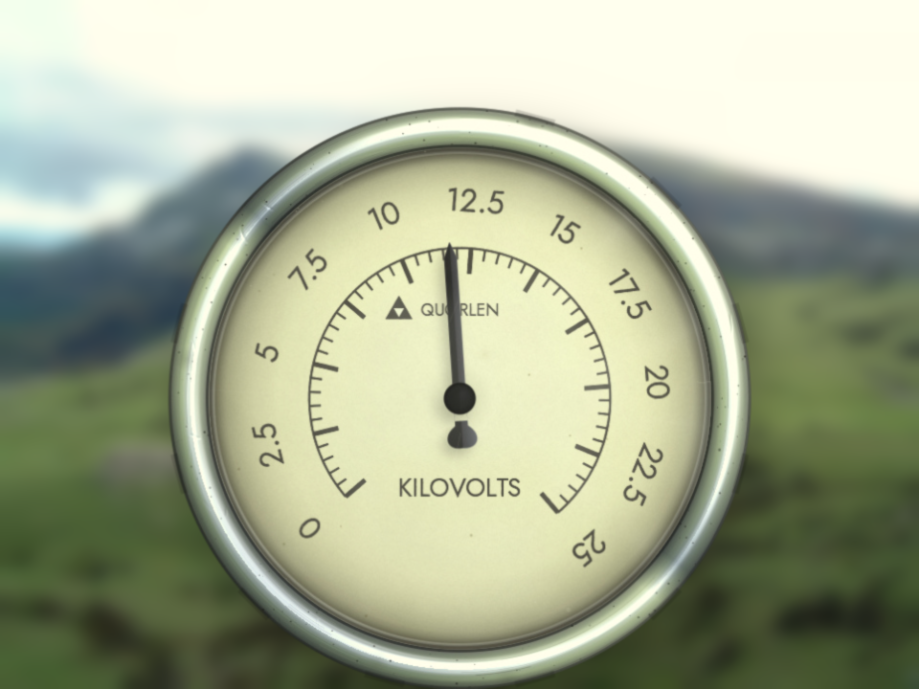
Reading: **11.75** kV
